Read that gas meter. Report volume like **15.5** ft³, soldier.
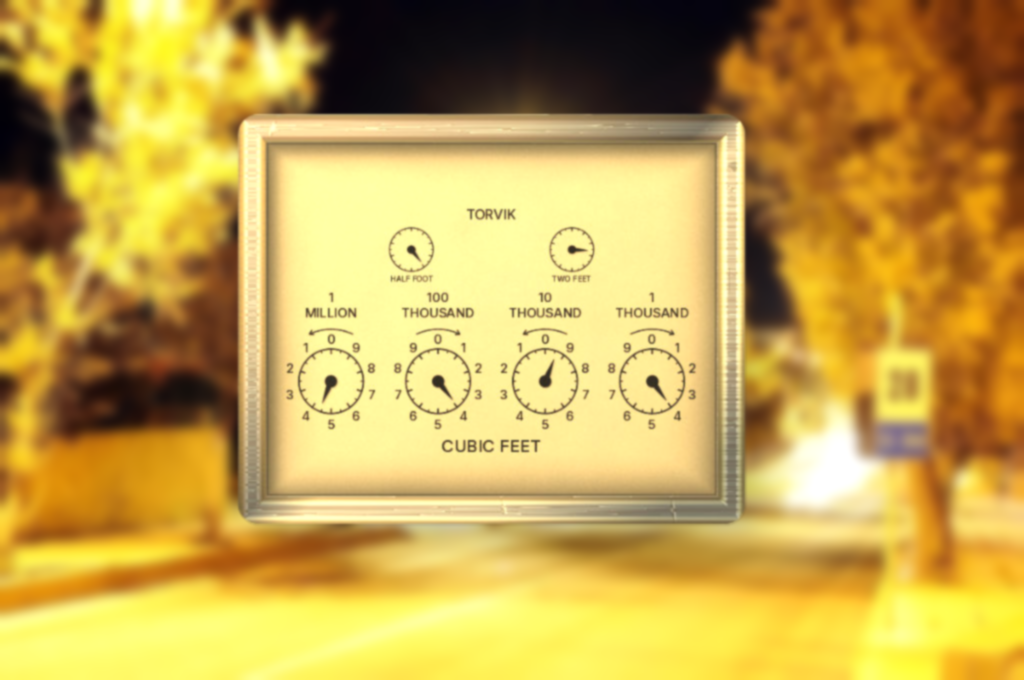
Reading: **439400** ft³
